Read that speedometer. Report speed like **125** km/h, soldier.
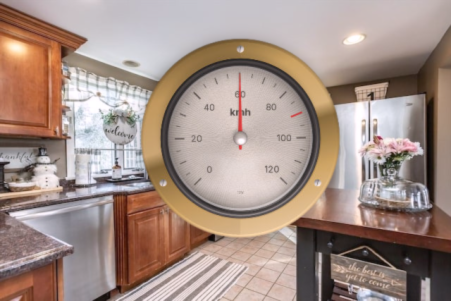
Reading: **60** km/h
